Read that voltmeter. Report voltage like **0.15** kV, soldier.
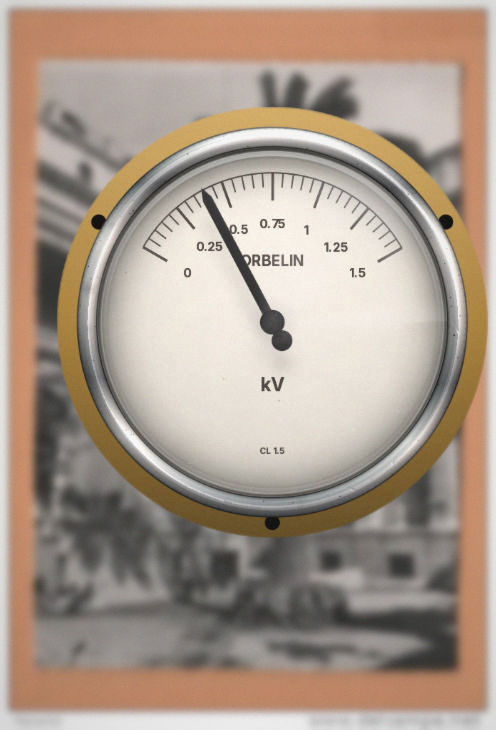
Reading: **0.4** kV
